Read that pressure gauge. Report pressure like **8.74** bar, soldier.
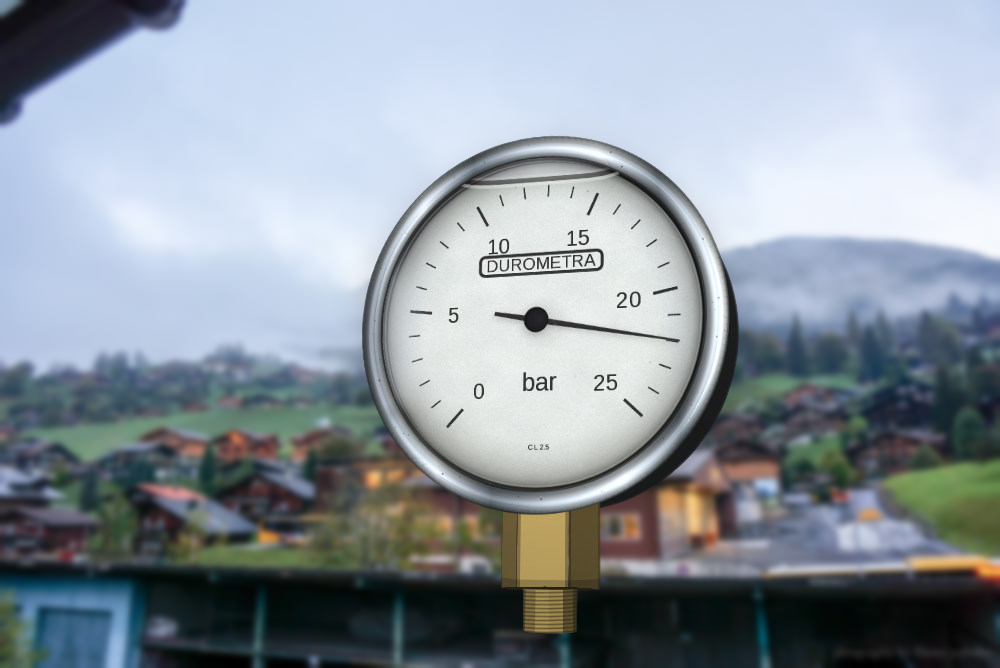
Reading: **22** bar
